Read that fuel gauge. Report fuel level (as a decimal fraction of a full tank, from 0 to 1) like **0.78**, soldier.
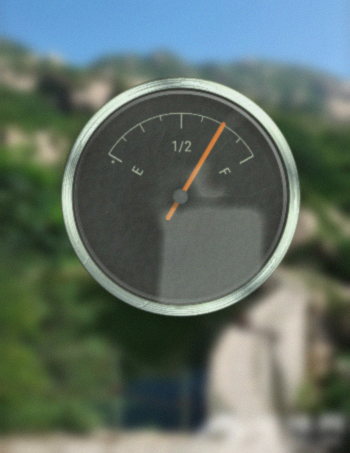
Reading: **0.75**
